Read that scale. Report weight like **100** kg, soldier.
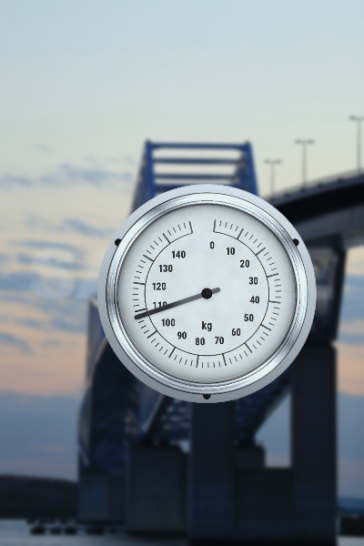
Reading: **108** kg
